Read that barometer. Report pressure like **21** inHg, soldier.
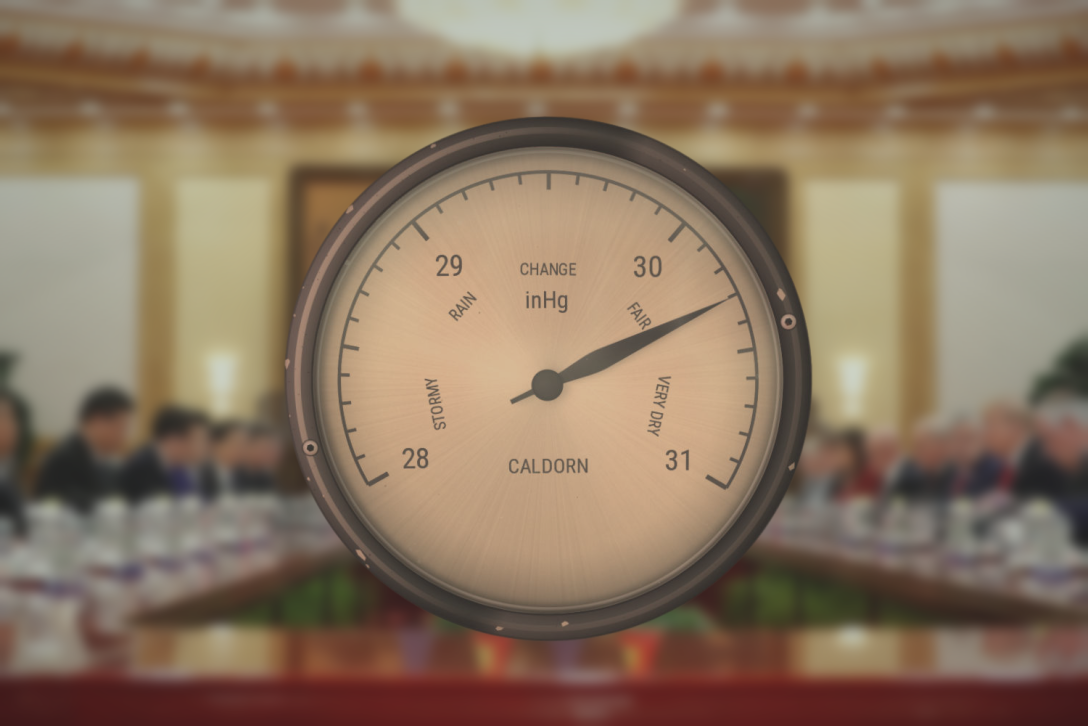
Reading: **30.3** inHg
